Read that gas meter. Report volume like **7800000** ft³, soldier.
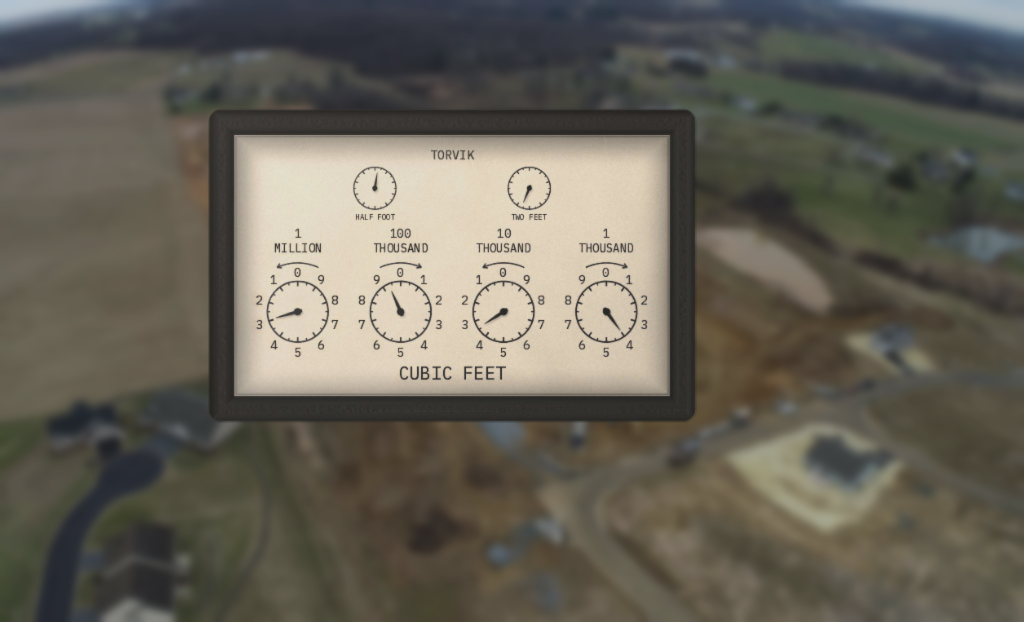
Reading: **293400** ft³
